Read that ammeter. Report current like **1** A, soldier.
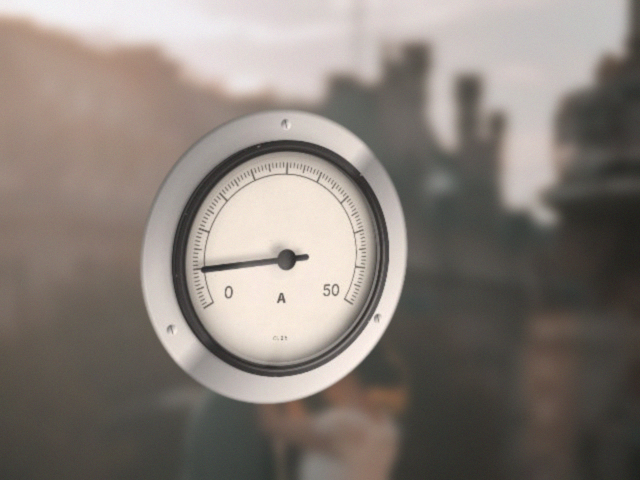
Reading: **5** A
